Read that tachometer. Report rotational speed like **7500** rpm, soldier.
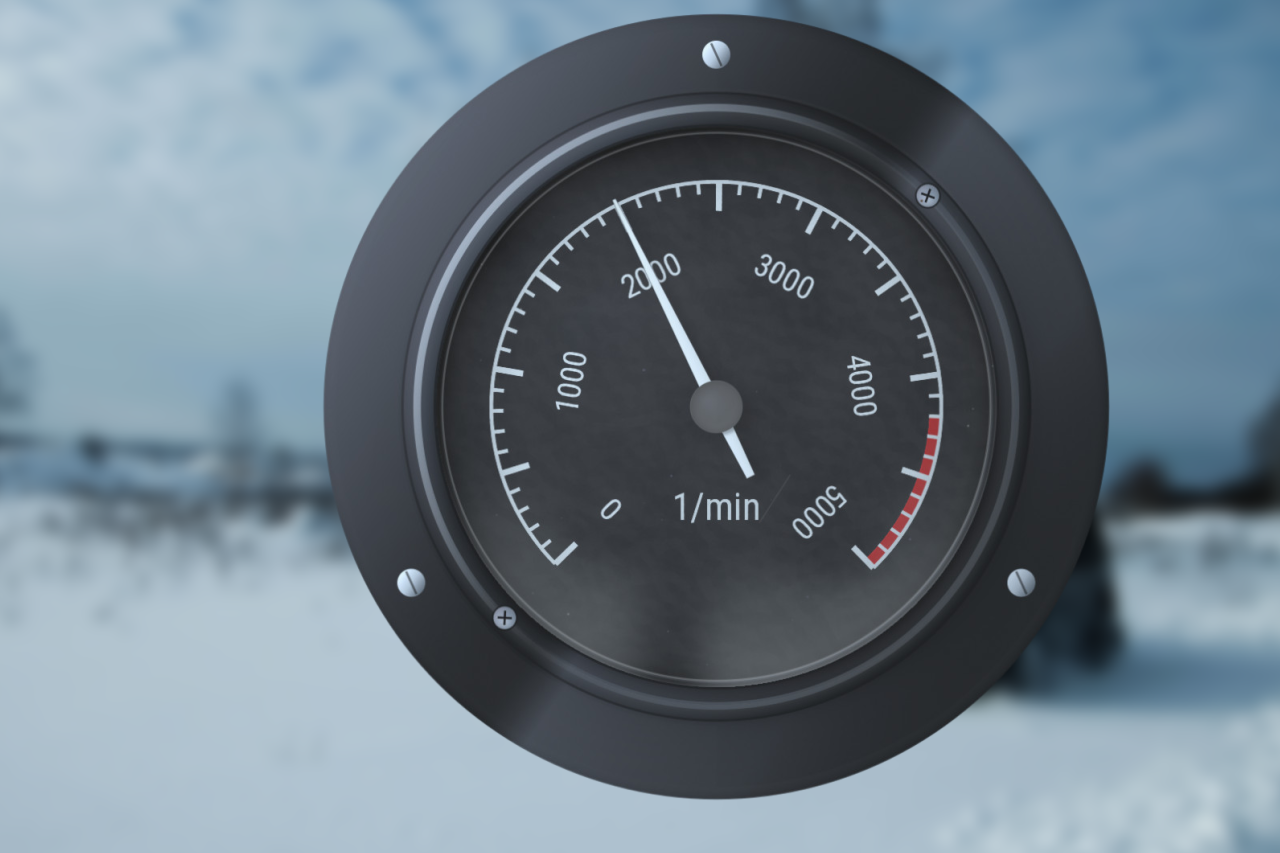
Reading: **2000** rpm
